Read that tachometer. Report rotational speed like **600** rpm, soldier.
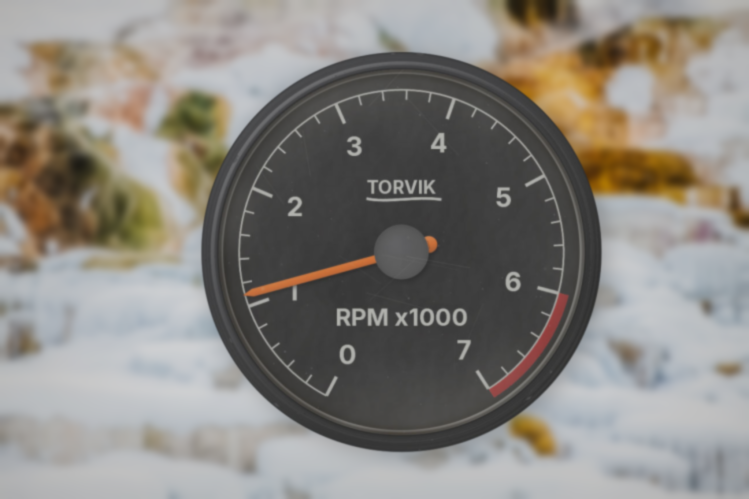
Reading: **1100** rpm
